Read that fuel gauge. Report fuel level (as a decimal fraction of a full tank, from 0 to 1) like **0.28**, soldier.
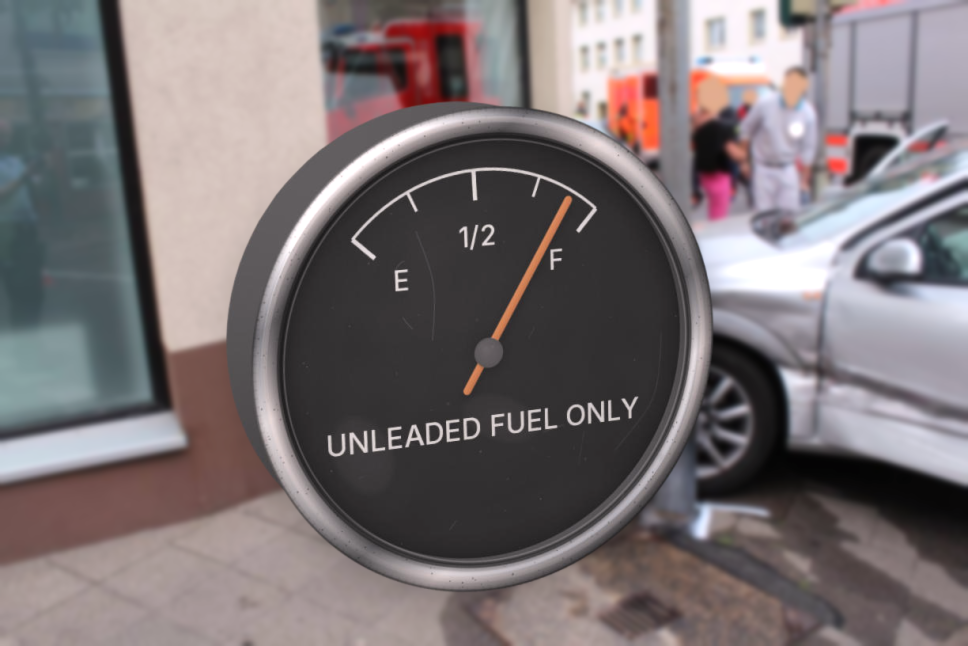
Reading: **0.875**
